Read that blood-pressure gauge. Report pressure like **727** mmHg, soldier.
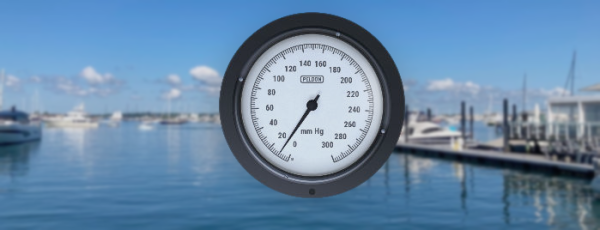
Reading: **10** mmHg
